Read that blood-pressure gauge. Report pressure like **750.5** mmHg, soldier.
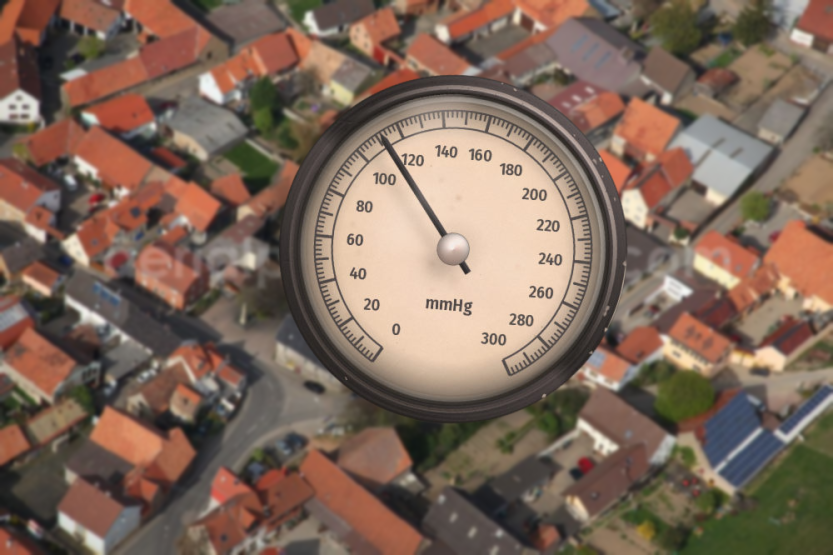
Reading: **112** mmHg
